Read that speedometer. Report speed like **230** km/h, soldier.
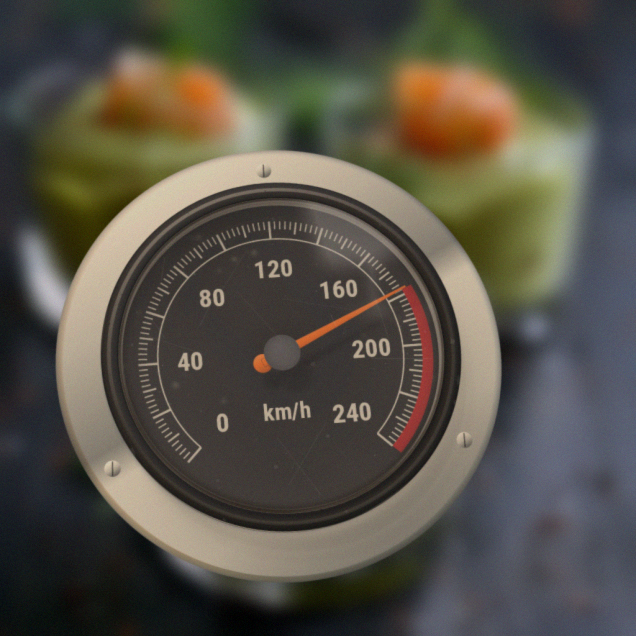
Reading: **178** km/h
